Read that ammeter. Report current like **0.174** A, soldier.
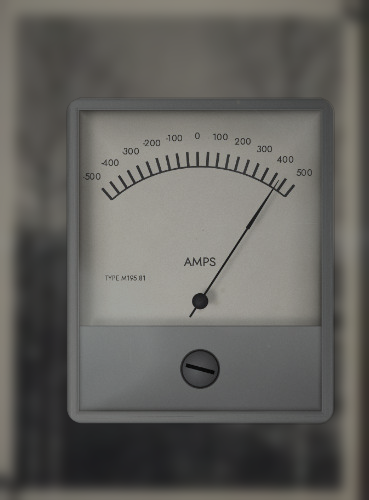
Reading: **425** A
